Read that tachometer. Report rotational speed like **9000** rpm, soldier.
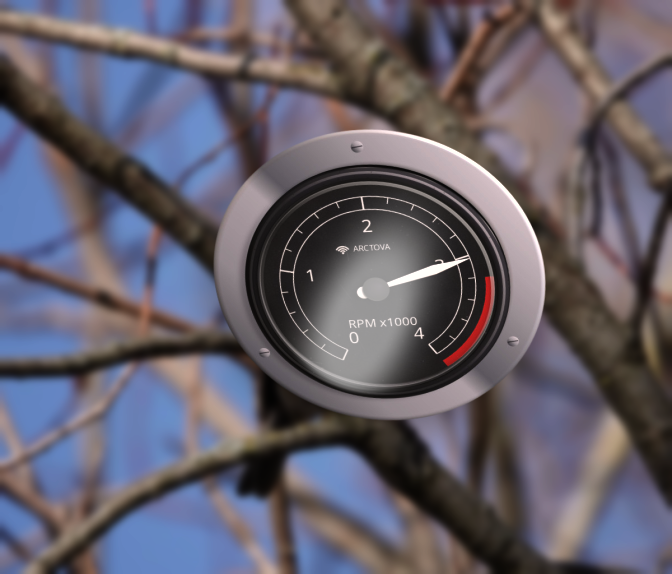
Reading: **3000** rpm
